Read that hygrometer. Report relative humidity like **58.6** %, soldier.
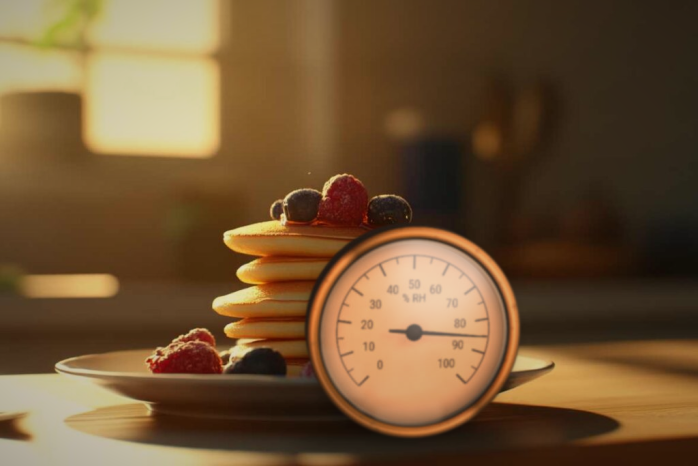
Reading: **85** %
